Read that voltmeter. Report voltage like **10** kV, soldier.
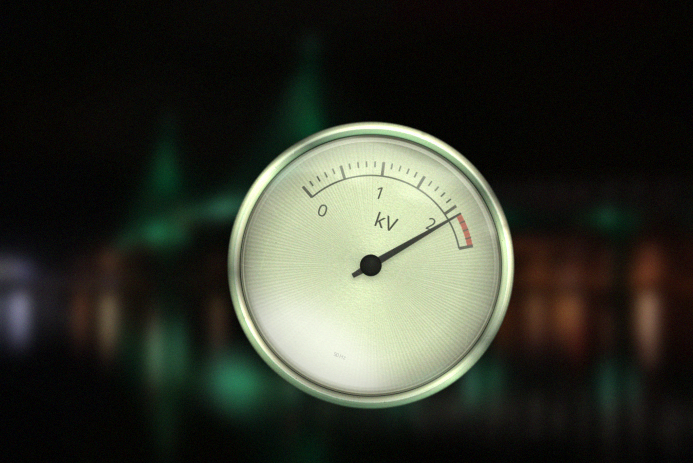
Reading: **2.1** kV
